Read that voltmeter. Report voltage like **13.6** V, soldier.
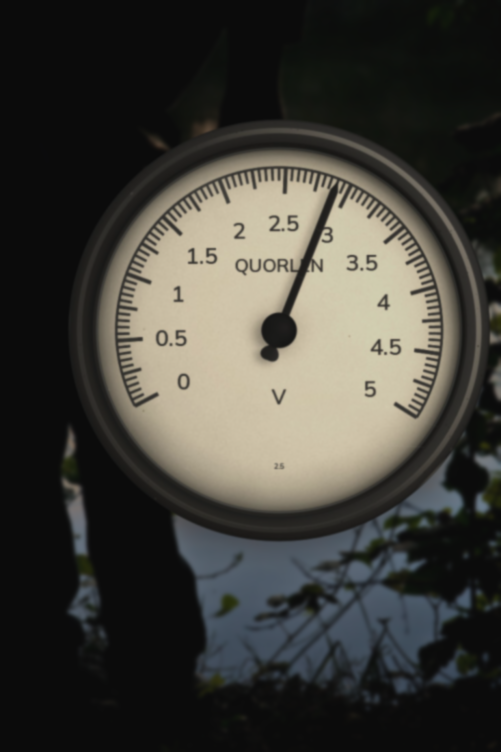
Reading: **2.9** V
